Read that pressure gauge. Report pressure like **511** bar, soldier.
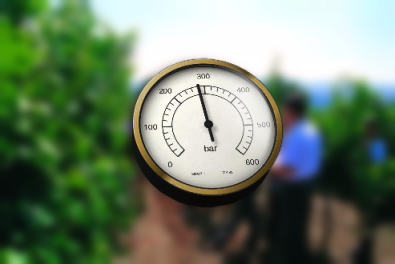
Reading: **280** bar
